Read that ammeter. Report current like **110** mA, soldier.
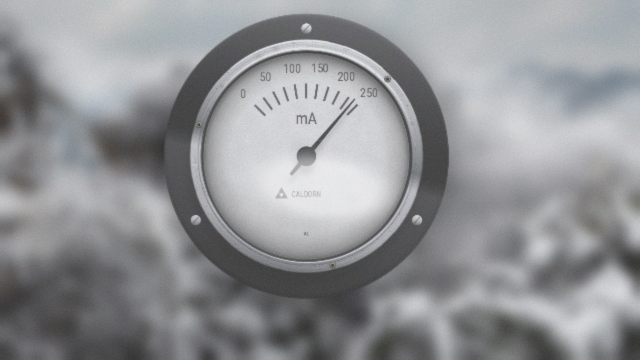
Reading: **237.5** mA
